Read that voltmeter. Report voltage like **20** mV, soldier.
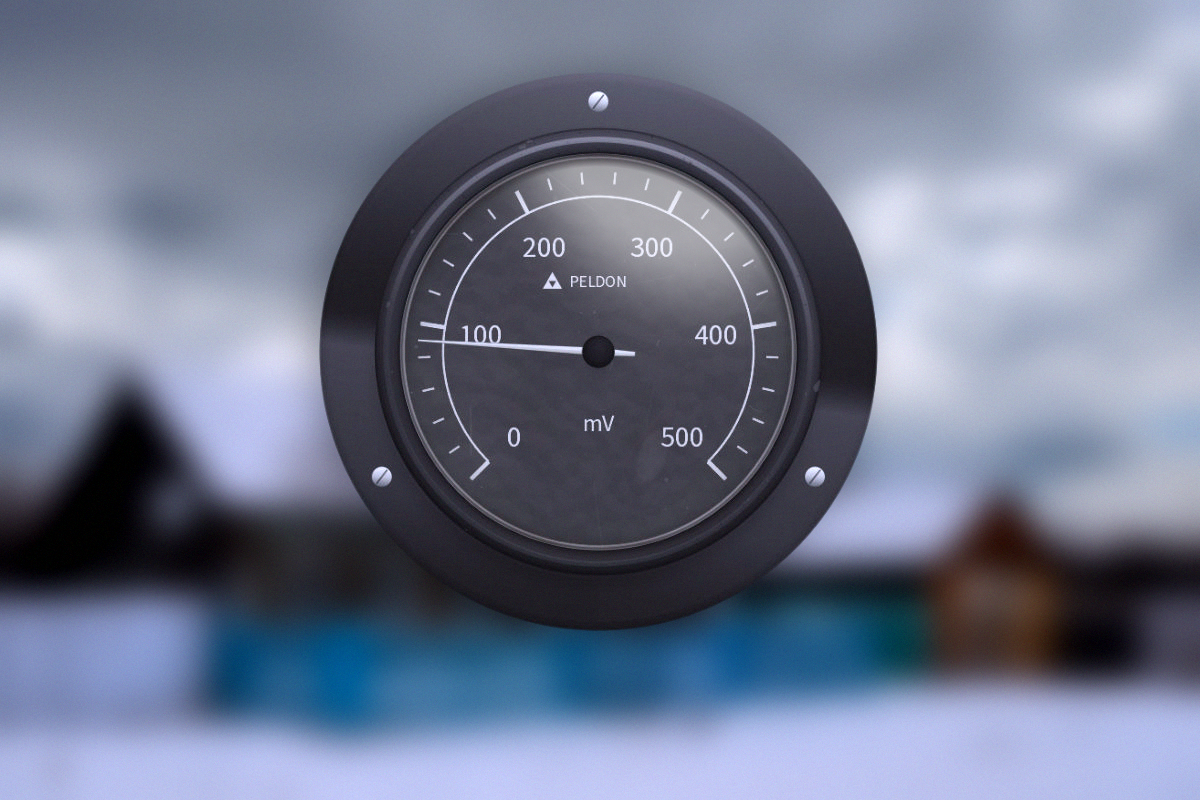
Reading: **90** mV
